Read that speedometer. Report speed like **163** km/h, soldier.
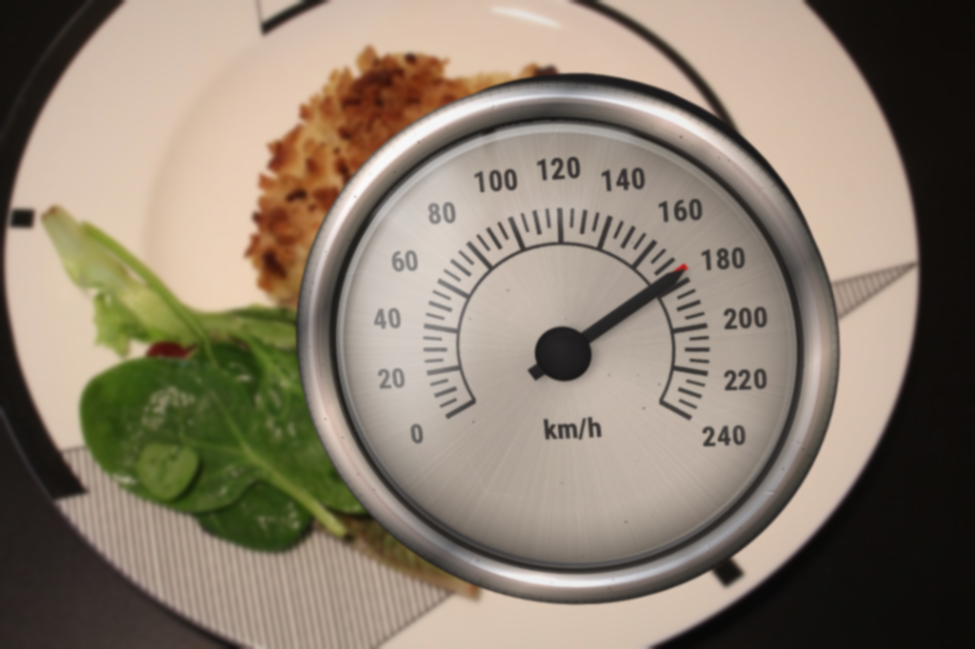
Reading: **175** km/h
